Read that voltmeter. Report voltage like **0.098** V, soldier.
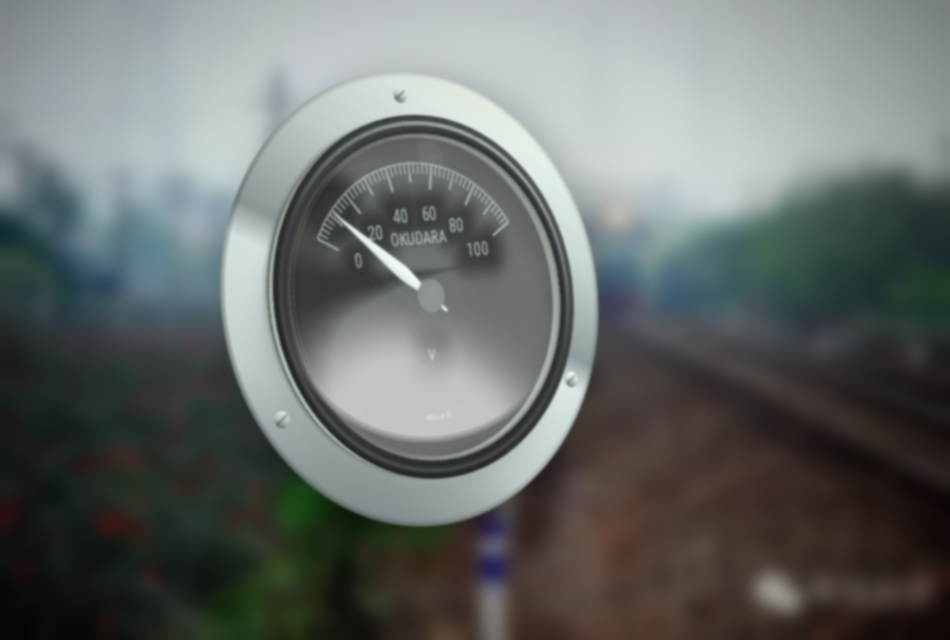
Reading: **10** V
